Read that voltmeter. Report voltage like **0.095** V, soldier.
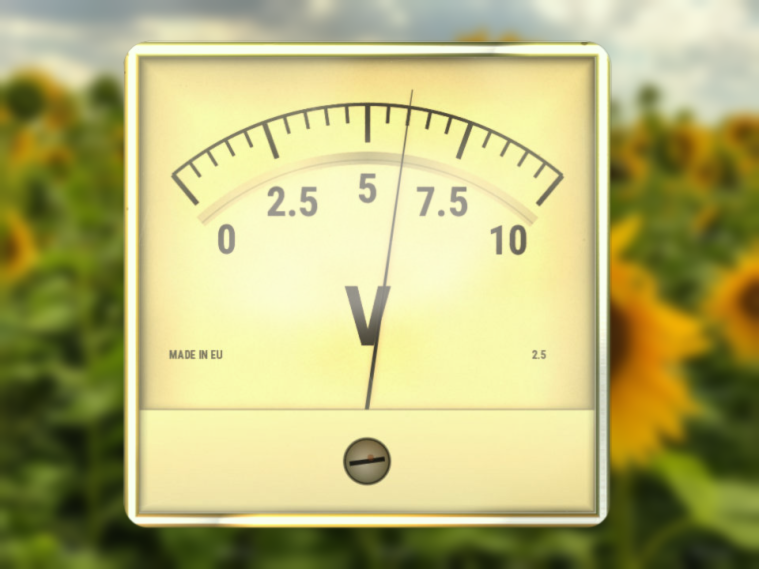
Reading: **6** V
